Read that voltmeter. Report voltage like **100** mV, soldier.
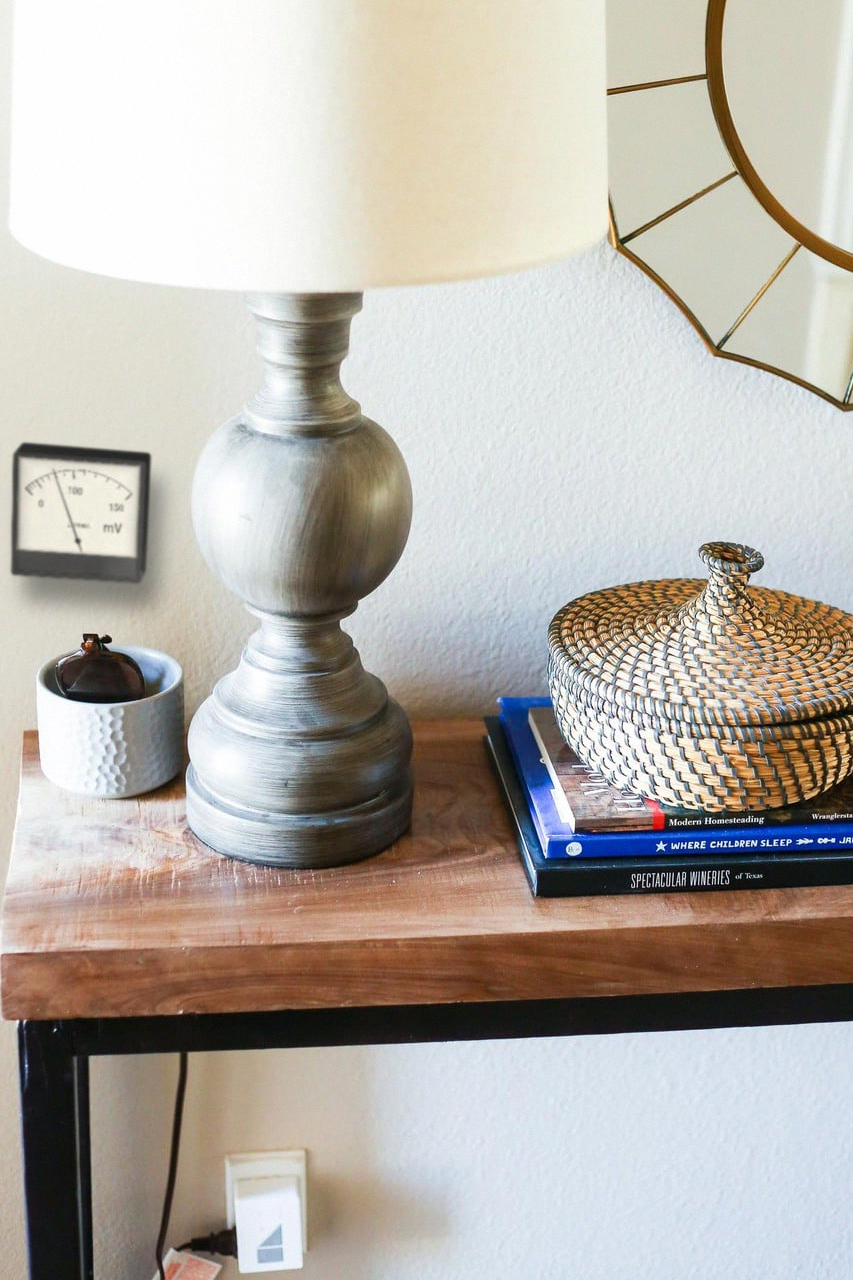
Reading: **80** mV
